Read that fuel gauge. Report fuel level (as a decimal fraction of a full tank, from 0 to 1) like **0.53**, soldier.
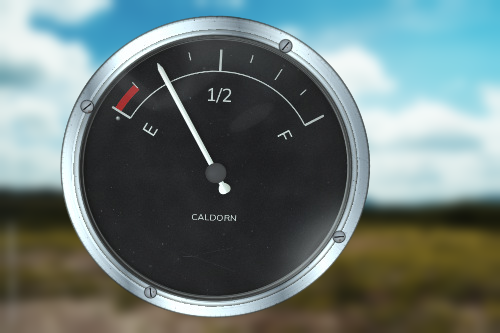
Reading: **0.25**
